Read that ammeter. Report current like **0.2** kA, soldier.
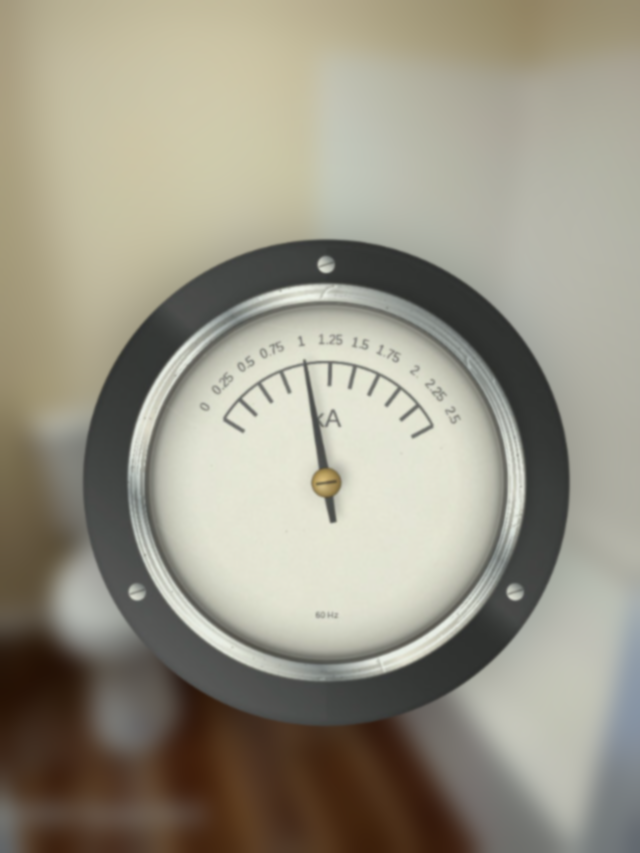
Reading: **1** kA
